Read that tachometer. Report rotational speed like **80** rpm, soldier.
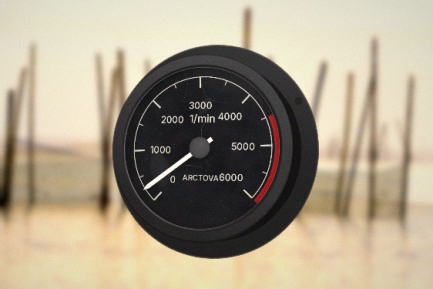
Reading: **250** rpm
